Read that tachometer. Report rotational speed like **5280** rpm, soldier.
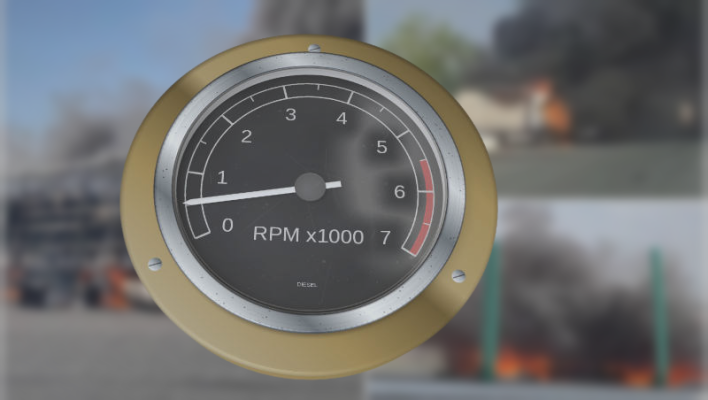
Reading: **500** rpm
